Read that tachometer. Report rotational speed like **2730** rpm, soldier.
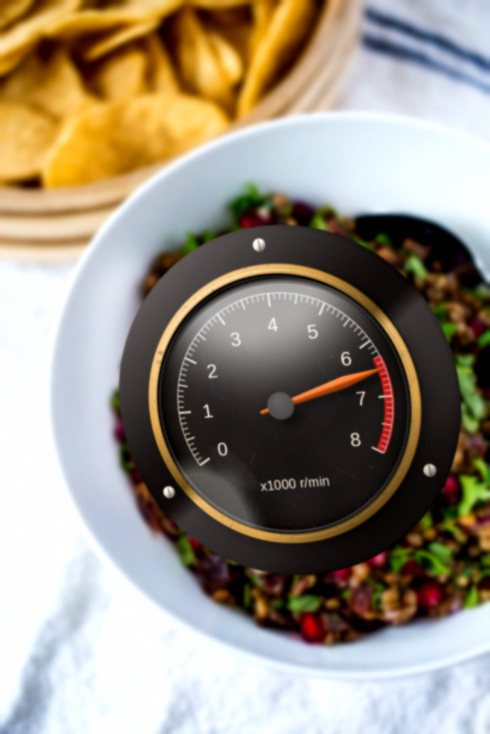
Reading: **6500** rpm
